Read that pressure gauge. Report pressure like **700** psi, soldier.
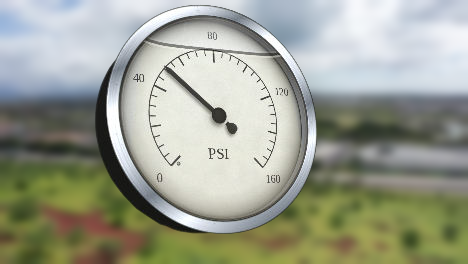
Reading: **50** psi
